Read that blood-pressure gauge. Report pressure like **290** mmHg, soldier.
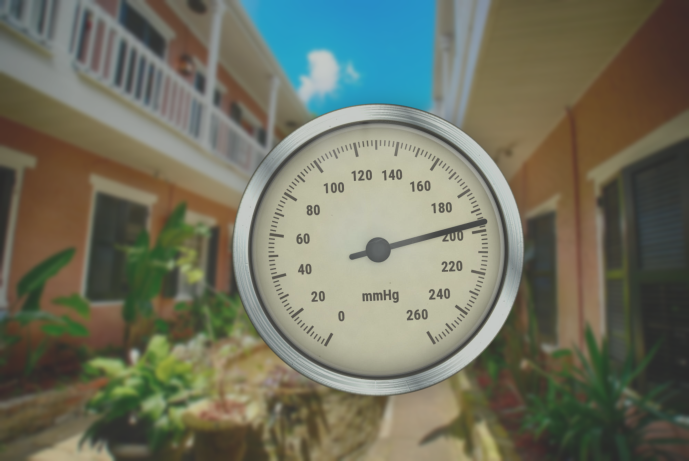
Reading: **196** mmHg
